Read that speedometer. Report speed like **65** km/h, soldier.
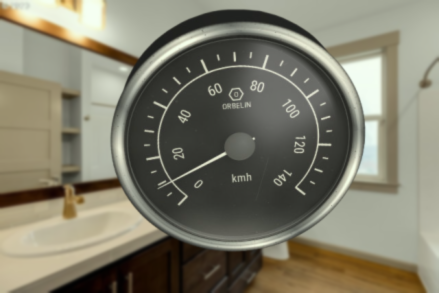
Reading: **10** km/h
